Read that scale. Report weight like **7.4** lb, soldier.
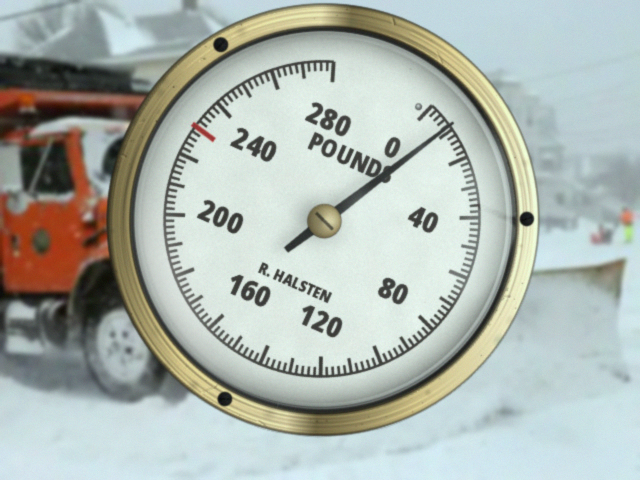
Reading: **8** lb
